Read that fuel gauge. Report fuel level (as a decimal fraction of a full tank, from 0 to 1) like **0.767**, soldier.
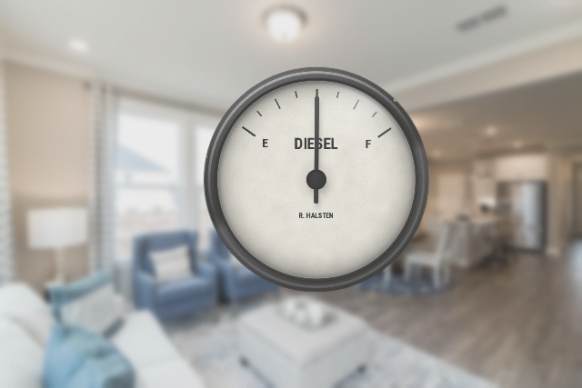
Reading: **0.5**
